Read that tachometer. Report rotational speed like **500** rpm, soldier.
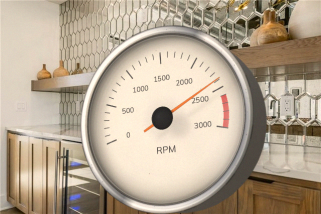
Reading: **2400** rpm
